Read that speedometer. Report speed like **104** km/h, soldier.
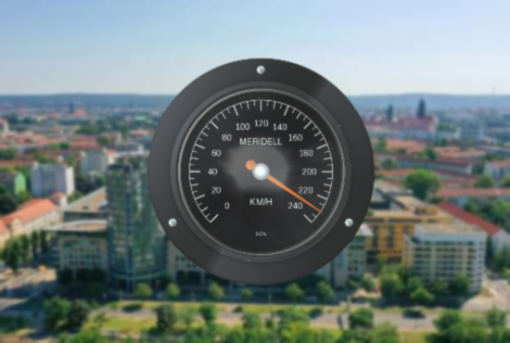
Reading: **230** km/h
